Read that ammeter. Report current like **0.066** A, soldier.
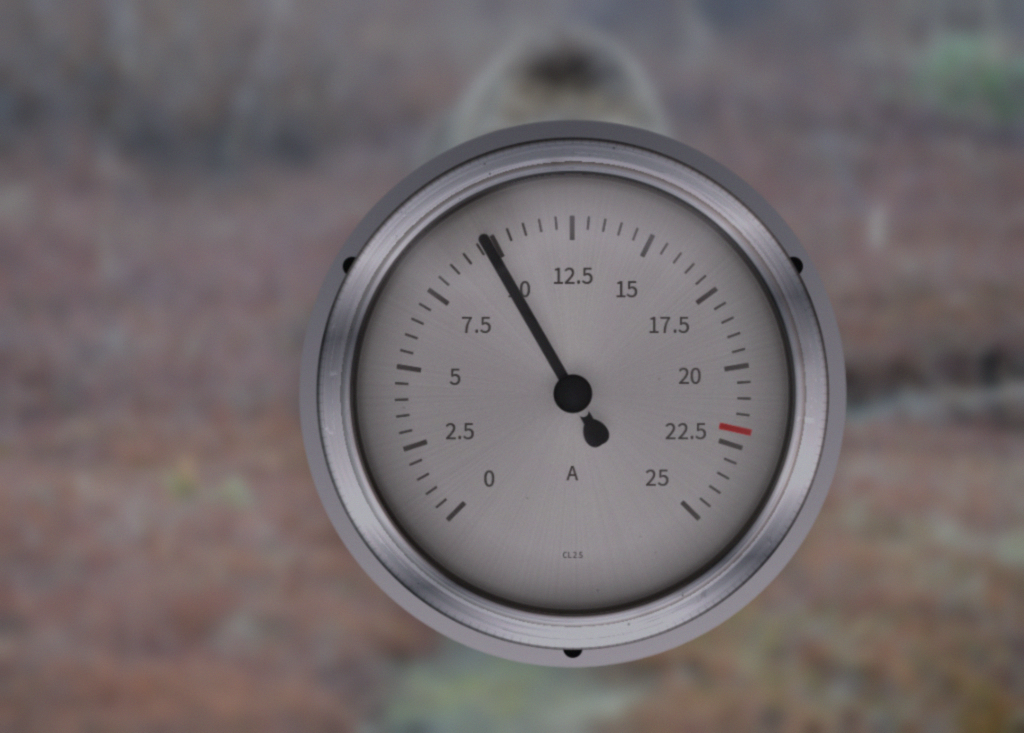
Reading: **9.75** A
